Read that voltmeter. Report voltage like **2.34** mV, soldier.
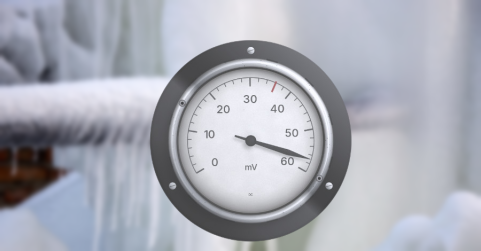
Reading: **57** mV
